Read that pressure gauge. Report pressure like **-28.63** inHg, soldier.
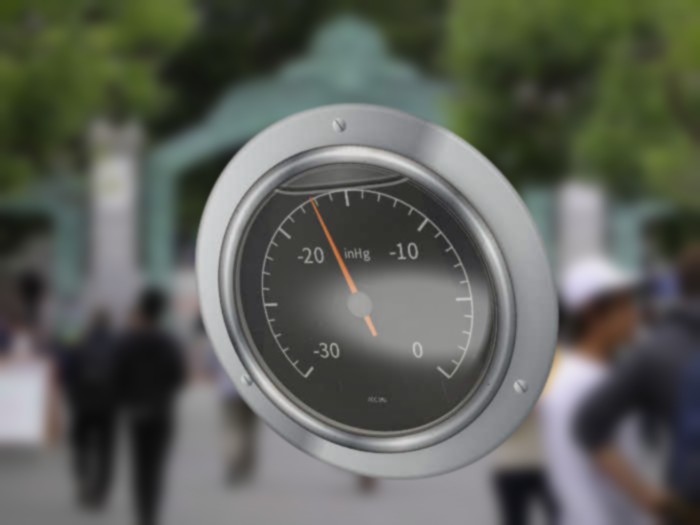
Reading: **-17** inHg
